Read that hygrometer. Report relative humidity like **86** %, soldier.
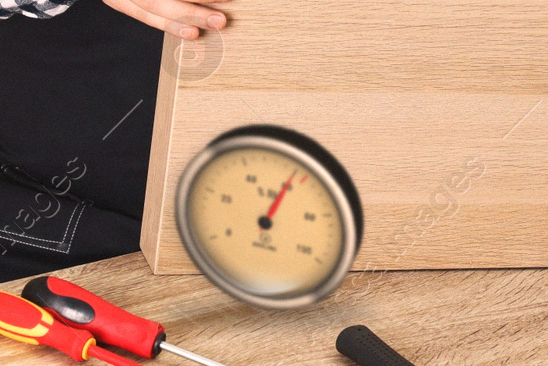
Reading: **60** %
